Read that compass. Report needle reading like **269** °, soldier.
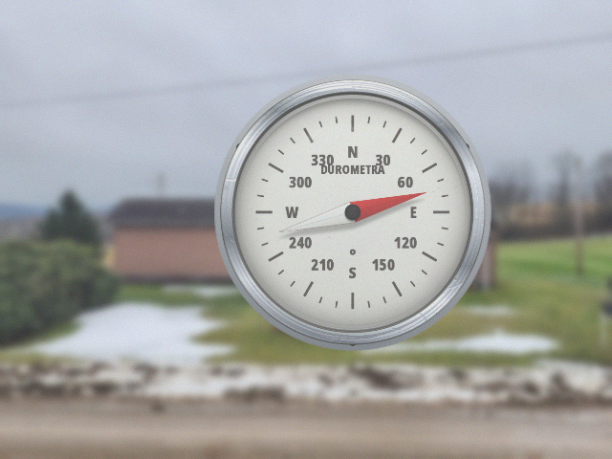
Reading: **75** °
